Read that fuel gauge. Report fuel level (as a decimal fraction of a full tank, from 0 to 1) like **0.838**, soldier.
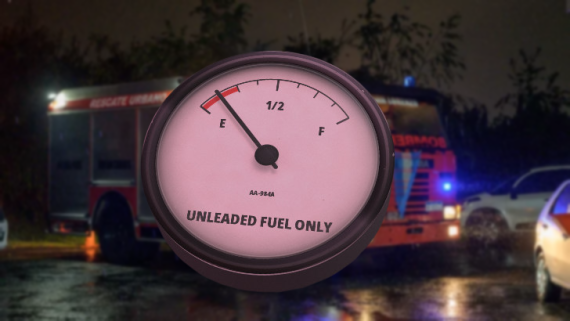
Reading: **0.125**
